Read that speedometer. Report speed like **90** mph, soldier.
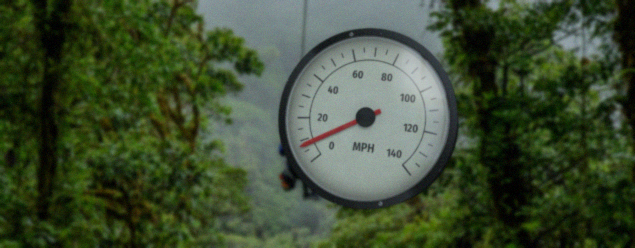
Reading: **7.5** mph
